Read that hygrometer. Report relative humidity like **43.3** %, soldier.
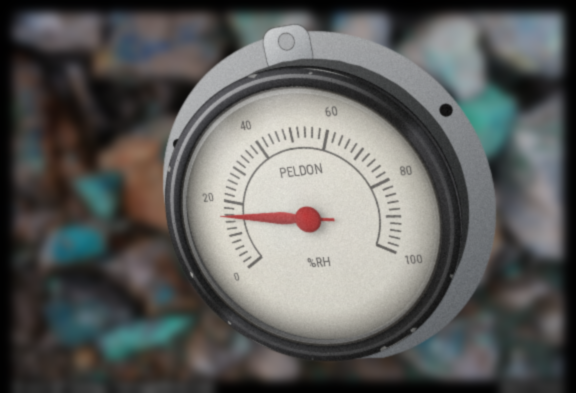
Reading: **16** %
